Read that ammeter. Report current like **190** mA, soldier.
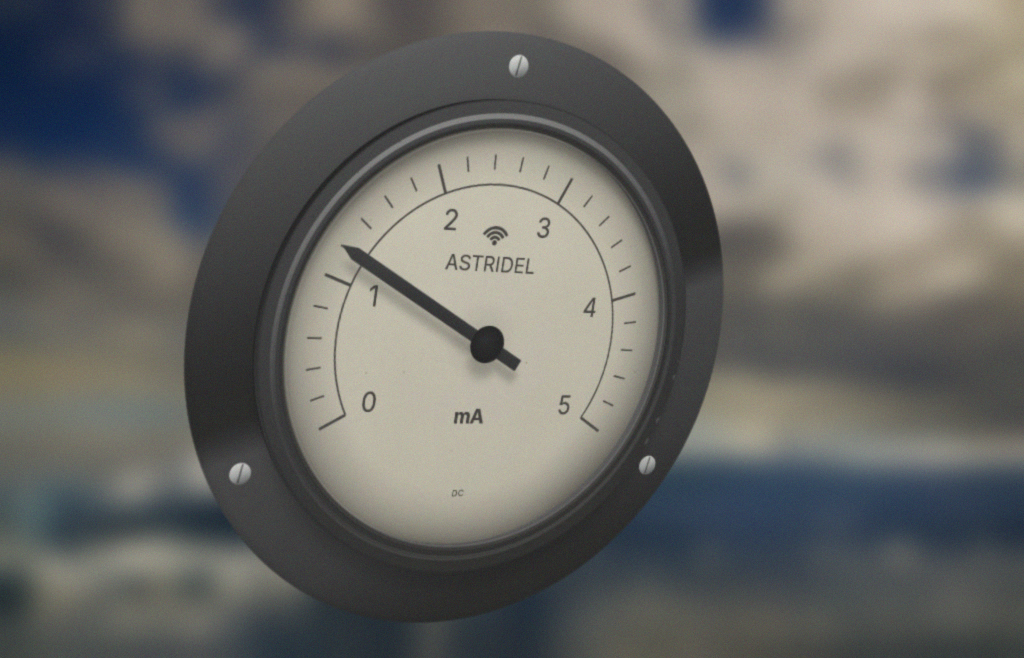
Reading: **1.2** mA
